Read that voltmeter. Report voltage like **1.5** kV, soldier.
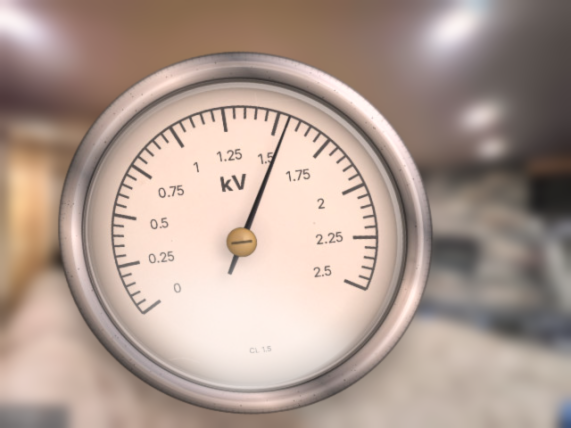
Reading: **1.55** kV
